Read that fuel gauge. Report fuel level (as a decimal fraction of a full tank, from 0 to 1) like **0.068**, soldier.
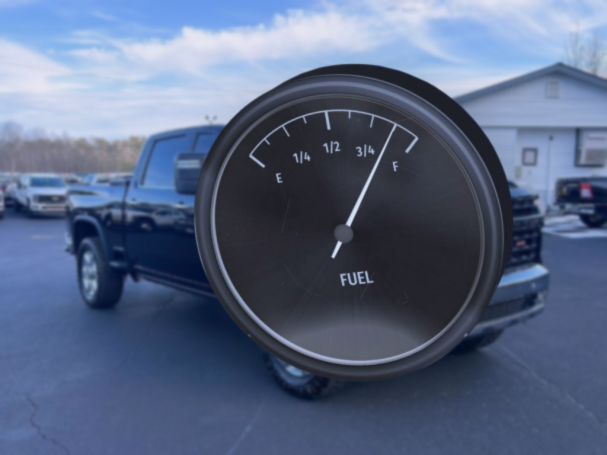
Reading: **0.875**
